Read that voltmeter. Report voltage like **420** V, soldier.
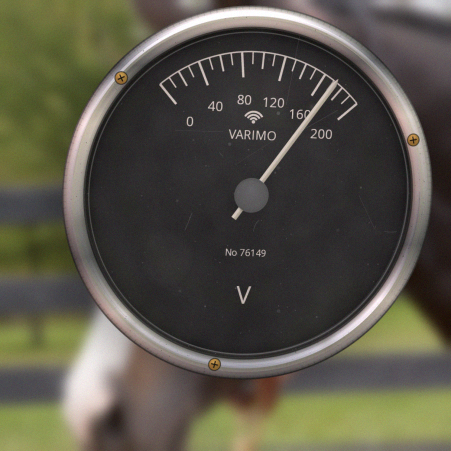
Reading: **170** V
